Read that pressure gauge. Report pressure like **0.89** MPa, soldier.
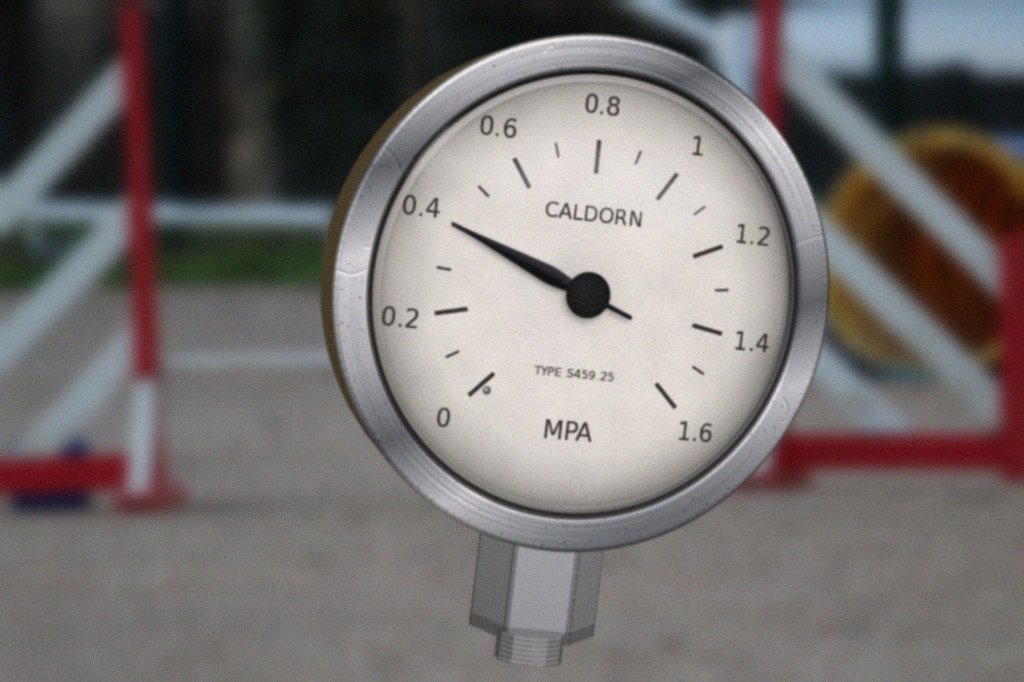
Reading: **0.4** MPa
